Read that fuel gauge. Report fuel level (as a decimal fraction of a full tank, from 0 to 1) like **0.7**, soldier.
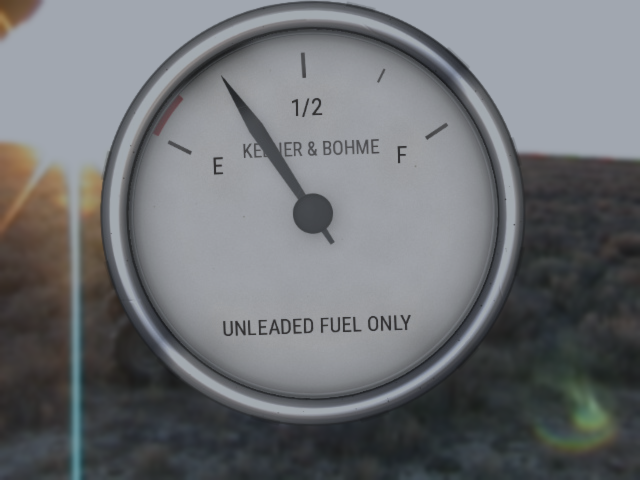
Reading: **0.25**
